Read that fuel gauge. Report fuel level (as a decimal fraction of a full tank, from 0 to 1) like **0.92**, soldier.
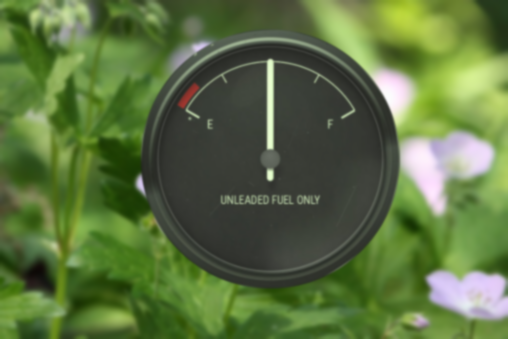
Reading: **0.5**
